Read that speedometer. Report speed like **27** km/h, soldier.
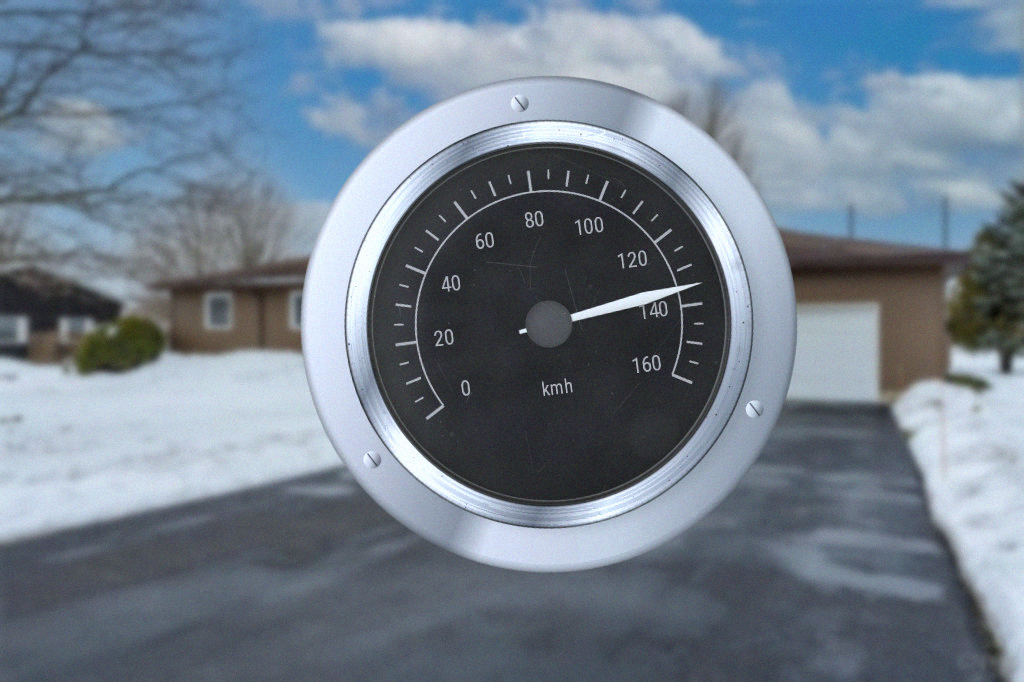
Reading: **135** km/h
